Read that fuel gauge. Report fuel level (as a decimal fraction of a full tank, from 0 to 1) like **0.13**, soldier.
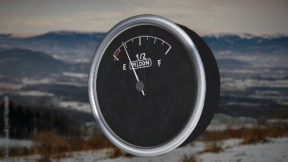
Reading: **0.25**
